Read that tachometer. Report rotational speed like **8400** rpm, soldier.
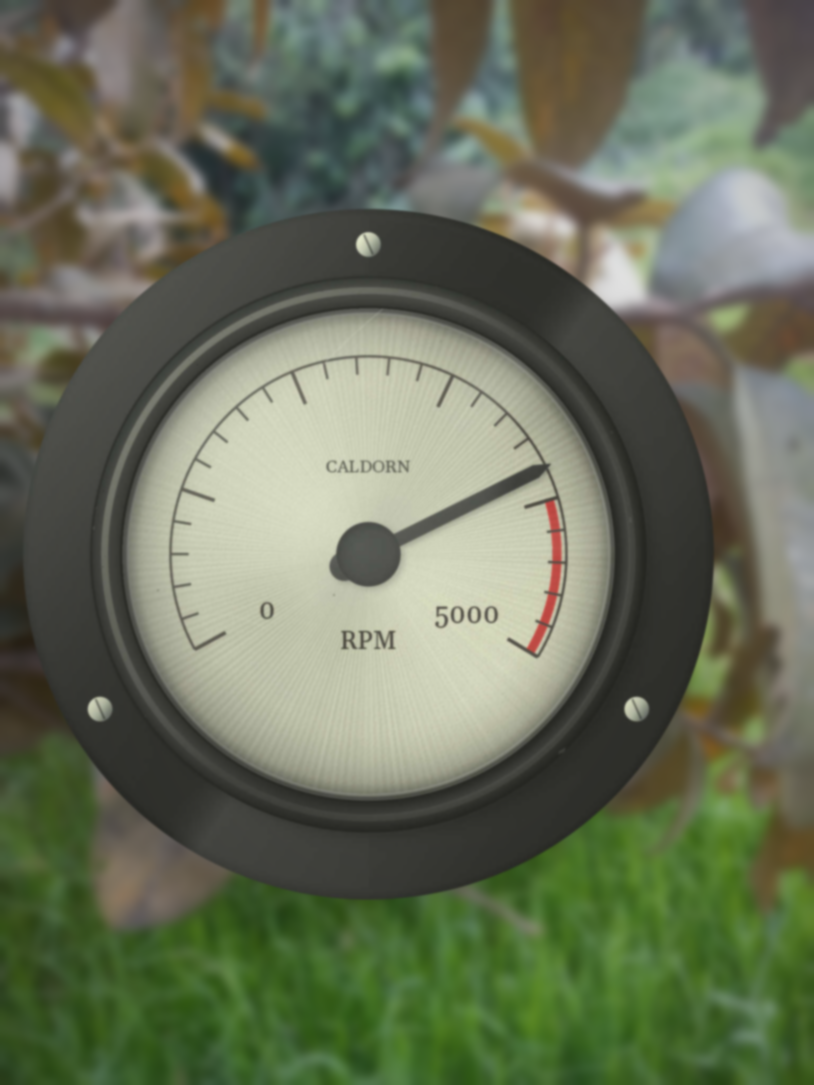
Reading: **3800** rpm
